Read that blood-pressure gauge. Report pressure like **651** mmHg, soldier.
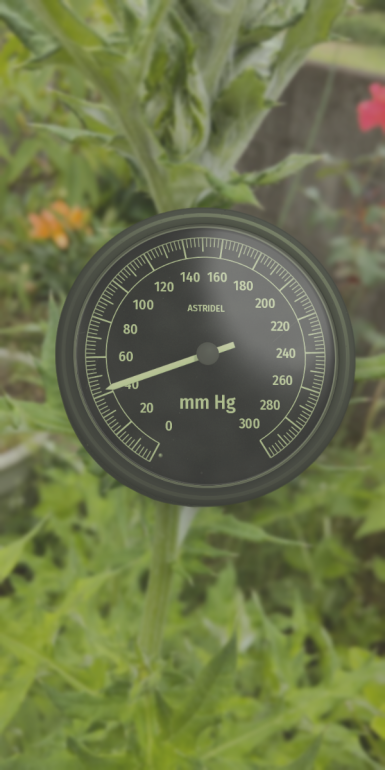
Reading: **42** mmHg
